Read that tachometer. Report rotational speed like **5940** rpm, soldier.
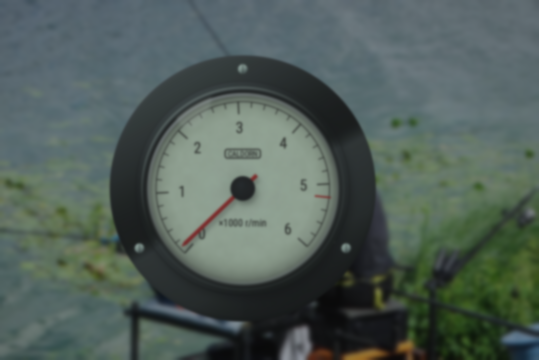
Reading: **100** rpm
